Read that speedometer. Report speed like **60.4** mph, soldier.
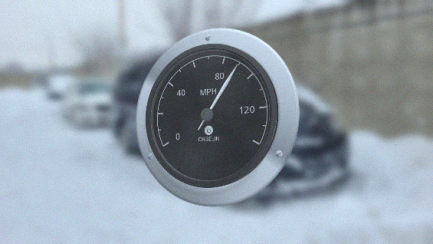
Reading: **90** mph
